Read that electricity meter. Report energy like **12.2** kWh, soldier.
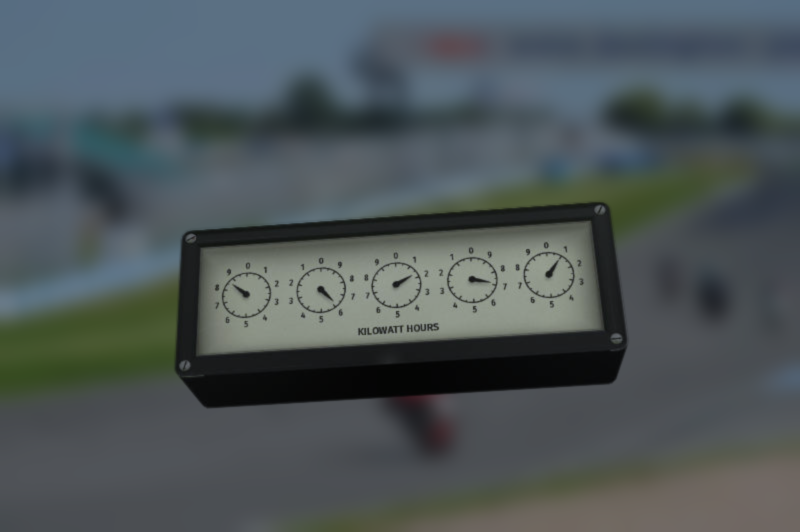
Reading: **86171** kWh
